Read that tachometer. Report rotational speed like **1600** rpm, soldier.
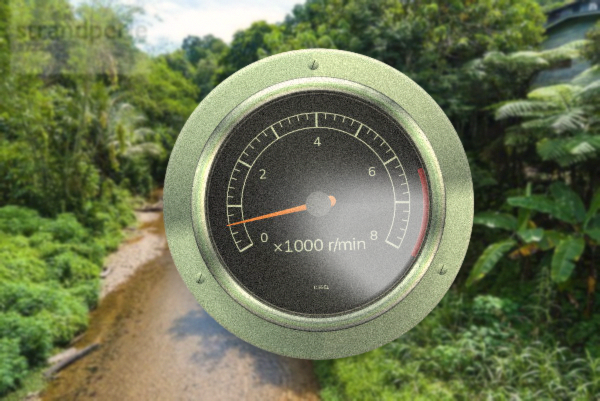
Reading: **600** rpm
